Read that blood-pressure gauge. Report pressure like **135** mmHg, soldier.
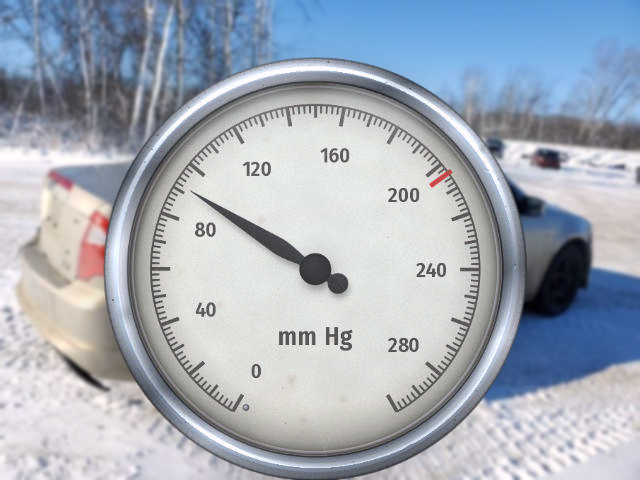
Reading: **92** mmHg
